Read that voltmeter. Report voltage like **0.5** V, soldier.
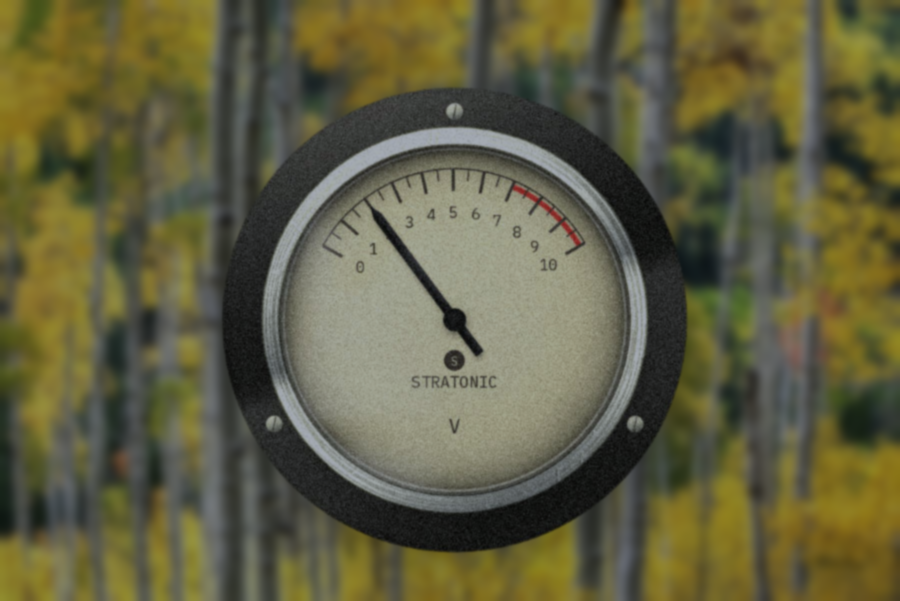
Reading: **2** V
